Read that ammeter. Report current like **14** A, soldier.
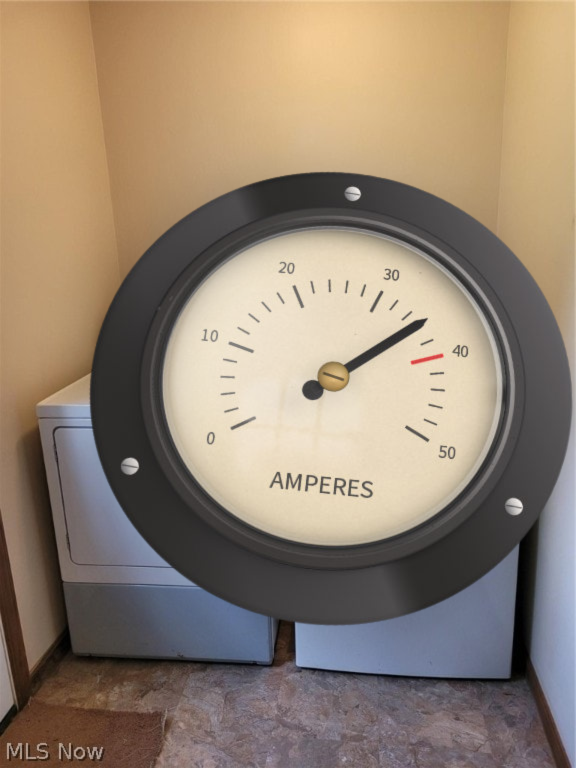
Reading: **36** A
